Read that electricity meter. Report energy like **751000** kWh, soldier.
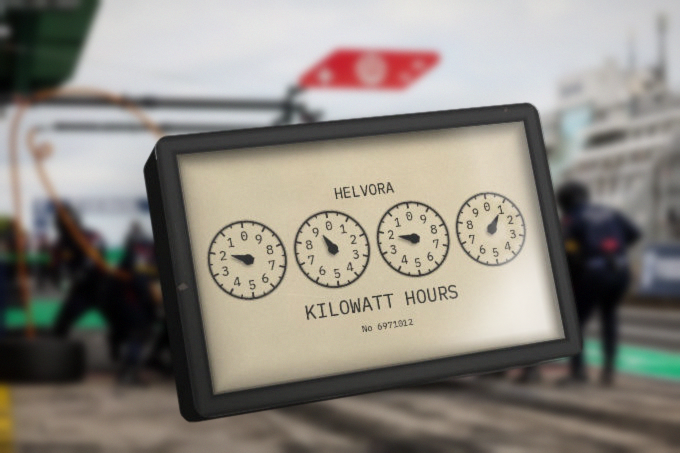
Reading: **1921** kWh
